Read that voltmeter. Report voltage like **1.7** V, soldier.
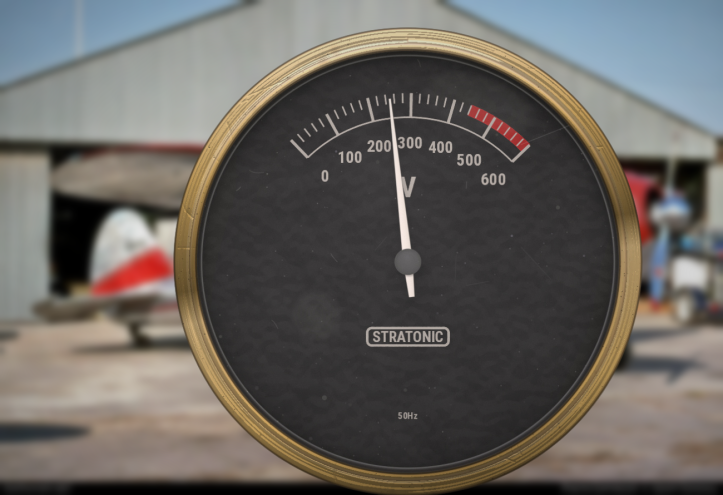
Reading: **250** V
